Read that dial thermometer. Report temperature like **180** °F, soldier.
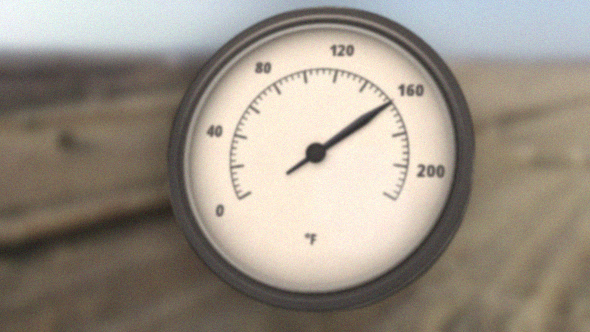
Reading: **160** °F
